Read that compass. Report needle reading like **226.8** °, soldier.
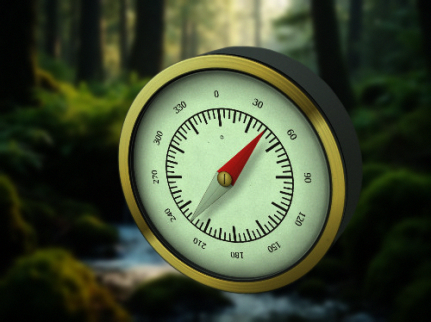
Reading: **45** °
